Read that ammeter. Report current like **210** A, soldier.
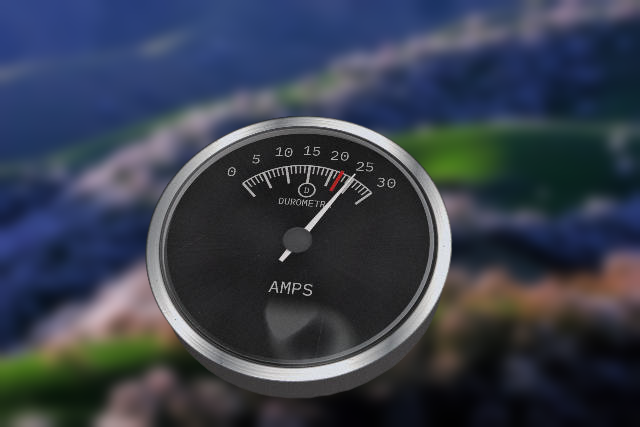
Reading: **25** A
